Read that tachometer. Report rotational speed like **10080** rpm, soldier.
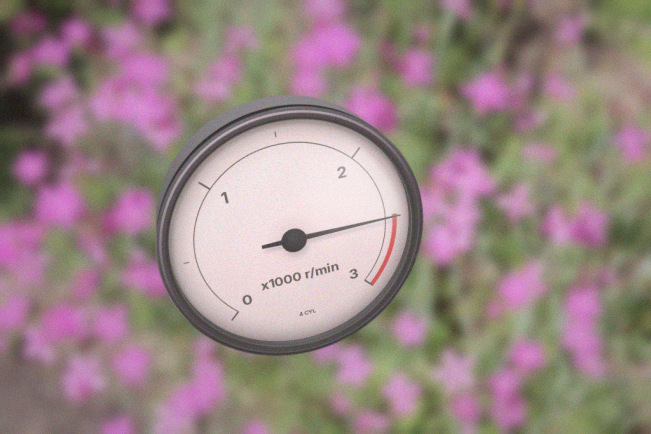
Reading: **2500** rpm
